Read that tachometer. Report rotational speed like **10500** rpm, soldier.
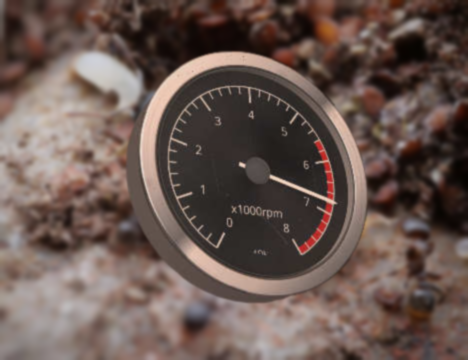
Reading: **6800** rpm
